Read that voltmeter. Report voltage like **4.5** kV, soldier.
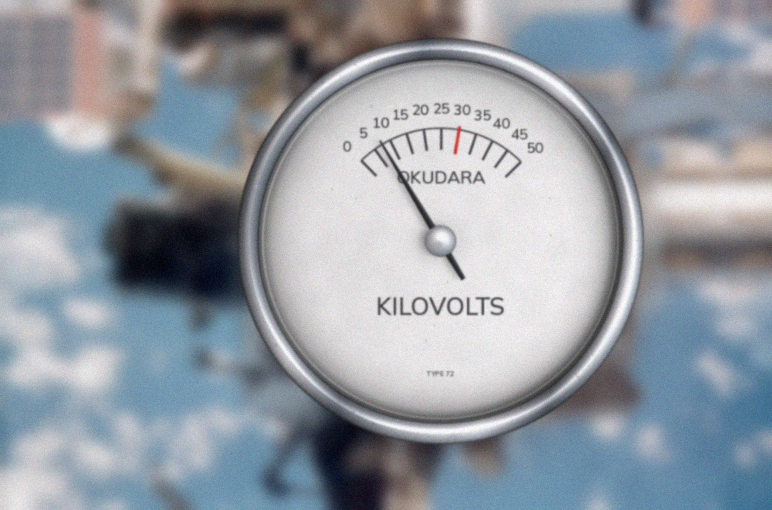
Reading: **7.5** kV
